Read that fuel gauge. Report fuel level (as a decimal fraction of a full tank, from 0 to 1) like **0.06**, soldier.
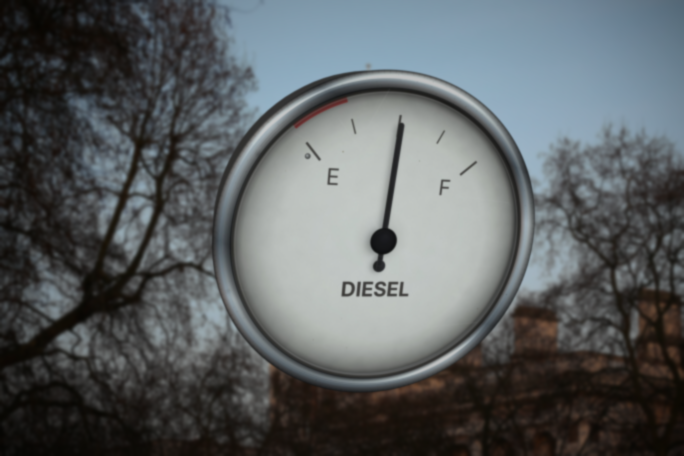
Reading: **0.5**
